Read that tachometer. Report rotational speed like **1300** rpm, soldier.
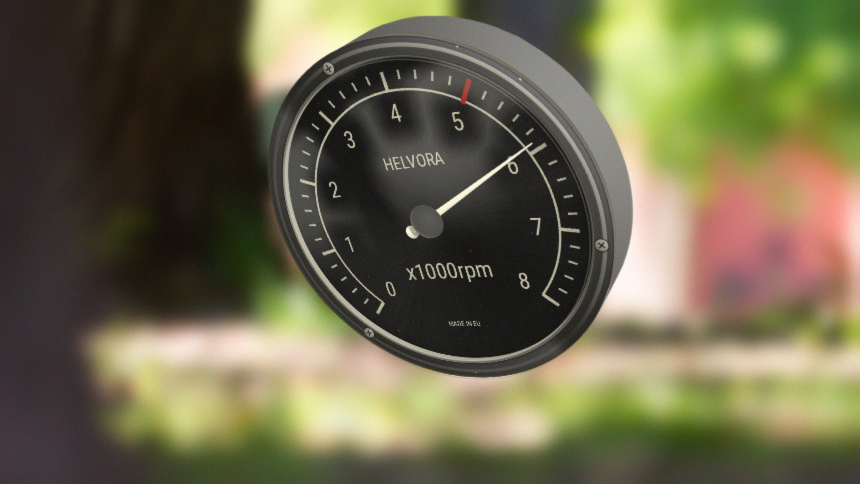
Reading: **5900** rpm
